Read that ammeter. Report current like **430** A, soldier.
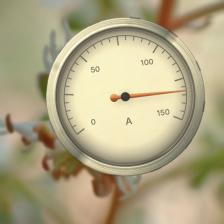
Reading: **132.5** A
